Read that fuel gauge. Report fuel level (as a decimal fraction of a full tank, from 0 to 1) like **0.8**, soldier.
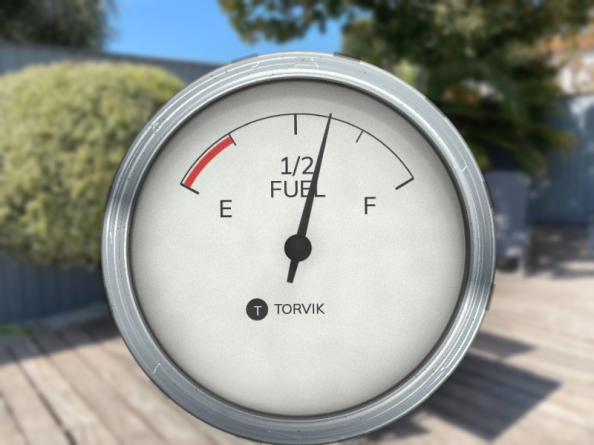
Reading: **0.625**
